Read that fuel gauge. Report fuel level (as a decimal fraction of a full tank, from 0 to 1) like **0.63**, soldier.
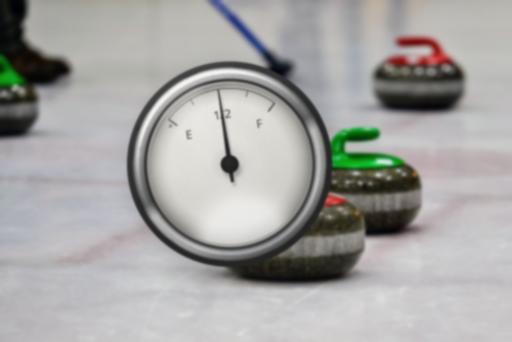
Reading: **0.5**
